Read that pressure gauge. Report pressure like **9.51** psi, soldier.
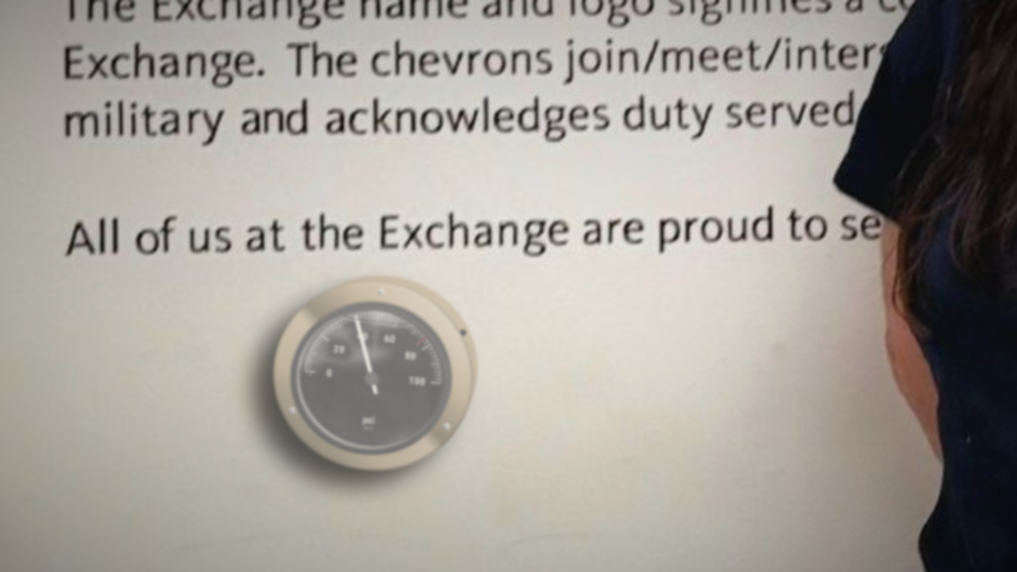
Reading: **40** psi
